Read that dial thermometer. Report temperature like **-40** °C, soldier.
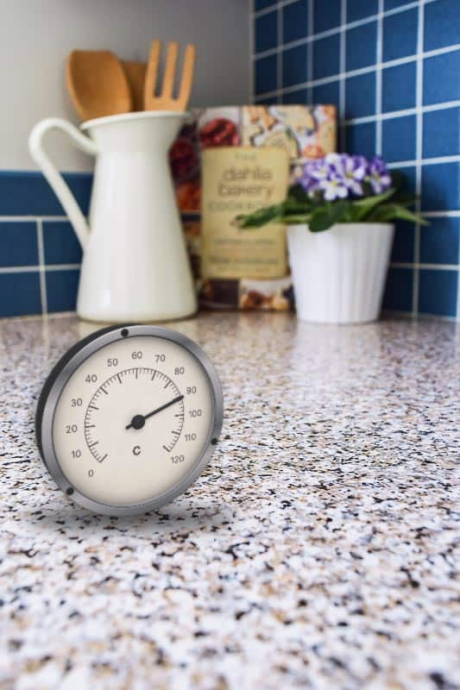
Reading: **90** °C
